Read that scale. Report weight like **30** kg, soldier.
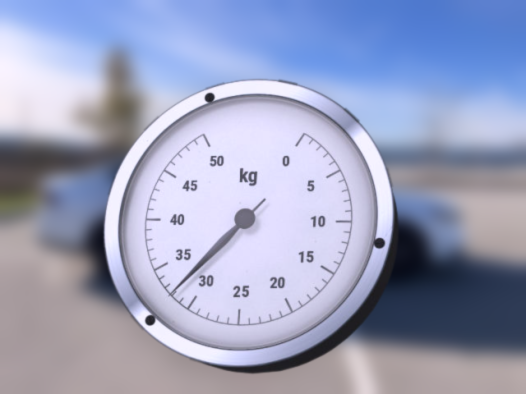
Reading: **32** kg
